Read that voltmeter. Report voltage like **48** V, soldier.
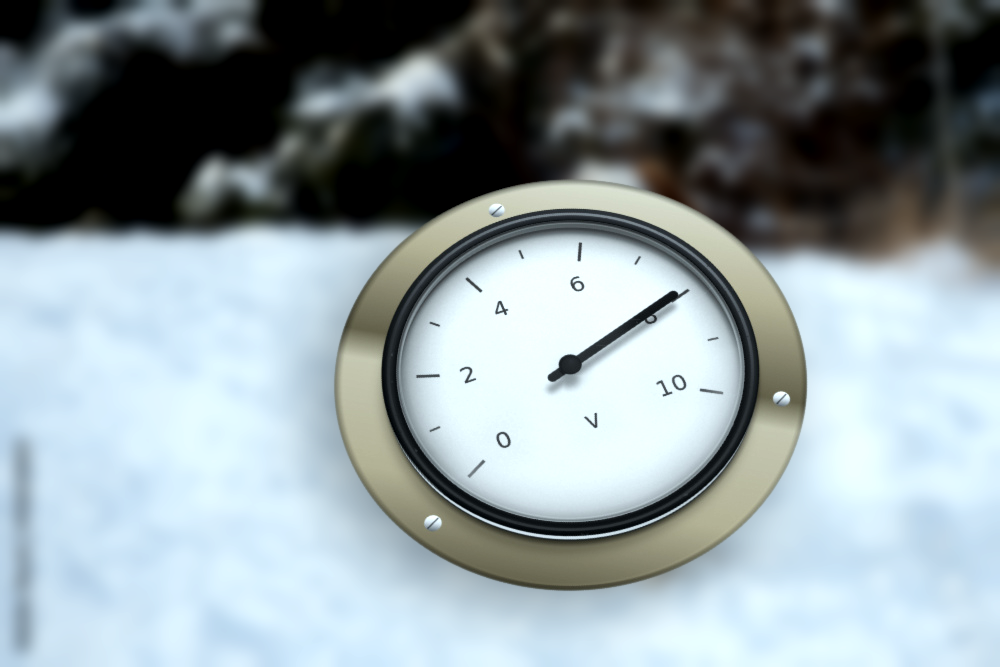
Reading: **8** V
